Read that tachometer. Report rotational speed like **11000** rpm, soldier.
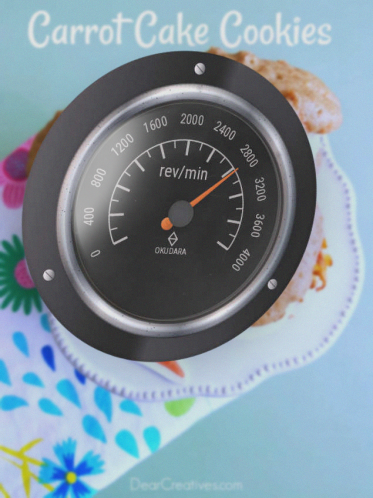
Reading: **2800** rpm
